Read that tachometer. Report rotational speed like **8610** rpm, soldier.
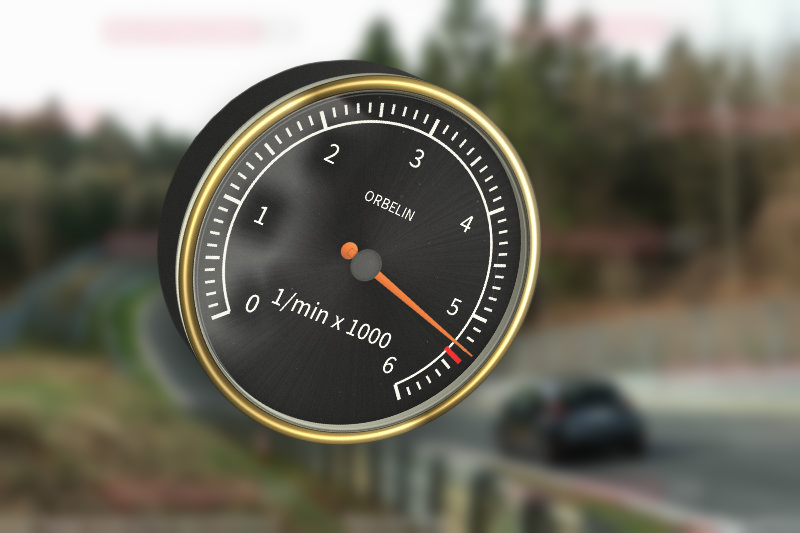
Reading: **5300** rpm
